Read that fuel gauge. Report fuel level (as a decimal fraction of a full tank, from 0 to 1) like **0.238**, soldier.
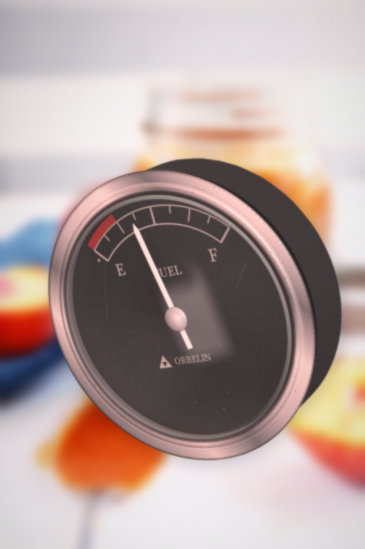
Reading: **0.375**
